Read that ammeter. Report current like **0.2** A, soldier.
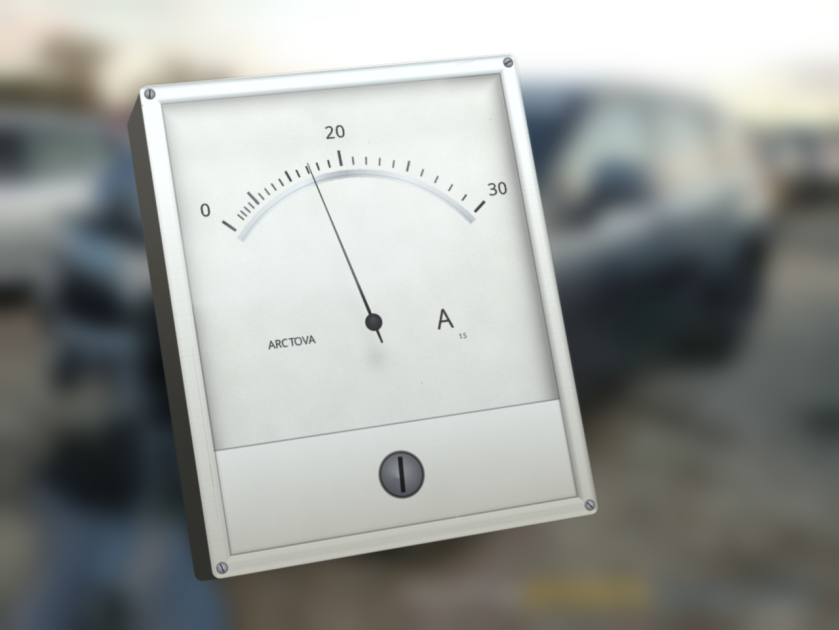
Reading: **17** A
